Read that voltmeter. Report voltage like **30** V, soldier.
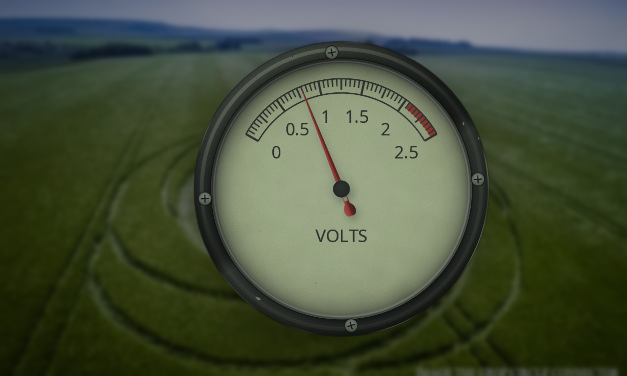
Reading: **0.8** V
